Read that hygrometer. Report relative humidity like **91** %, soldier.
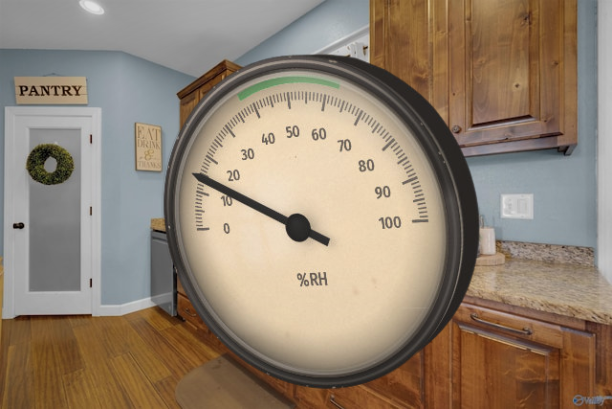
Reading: **15** %
